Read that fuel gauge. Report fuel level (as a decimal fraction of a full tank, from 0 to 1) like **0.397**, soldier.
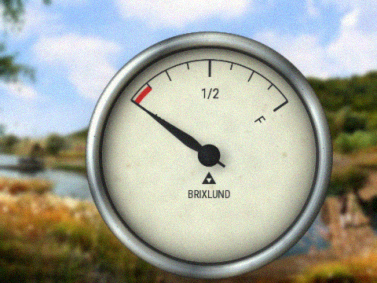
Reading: **0**
